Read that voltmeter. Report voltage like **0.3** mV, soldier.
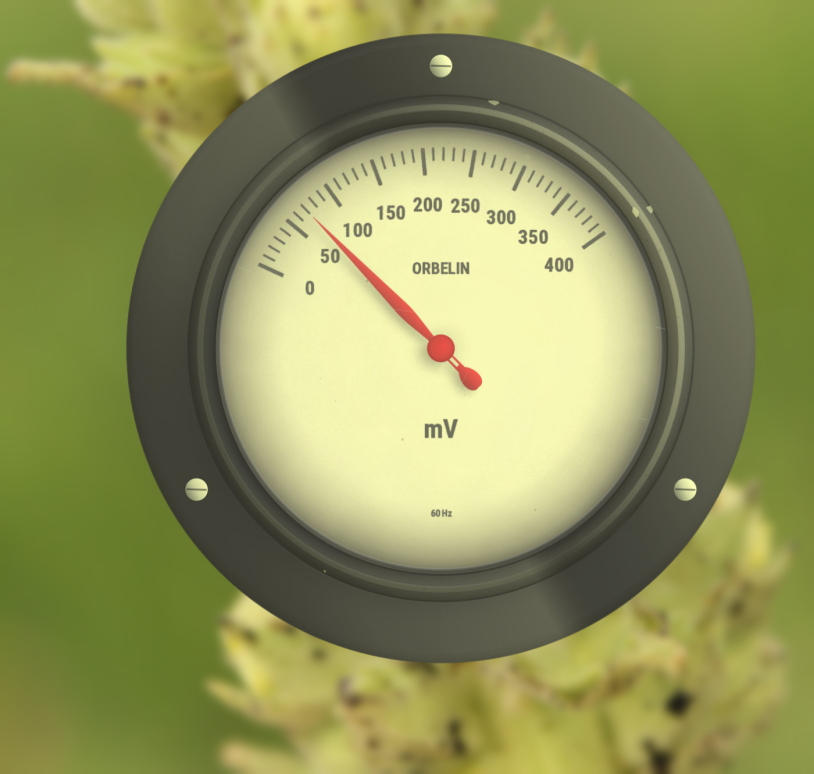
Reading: **70** mV
